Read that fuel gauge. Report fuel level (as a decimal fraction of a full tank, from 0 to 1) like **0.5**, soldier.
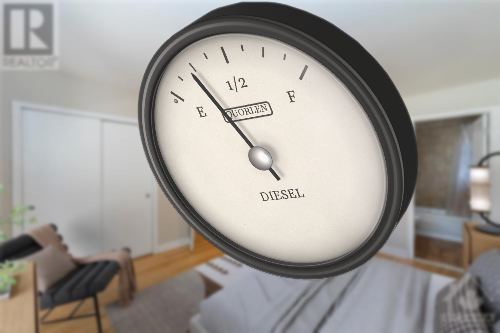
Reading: **0.25**
